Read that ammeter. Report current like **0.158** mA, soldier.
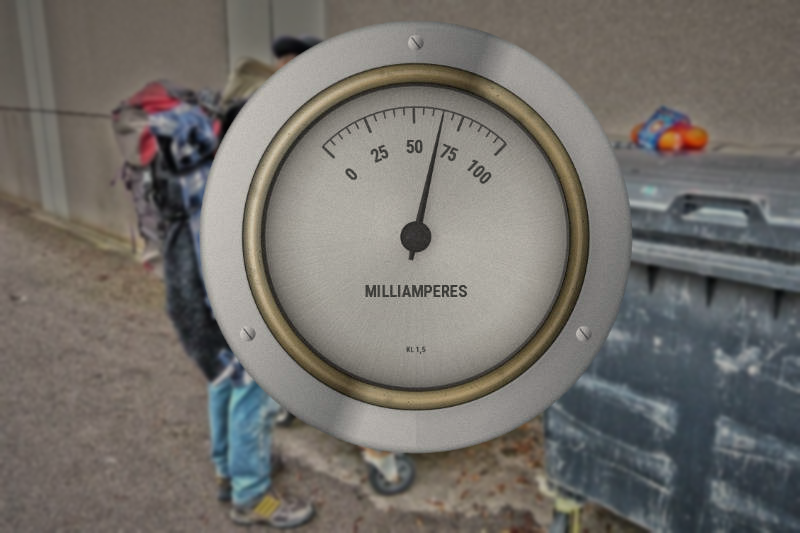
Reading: **65** mA
